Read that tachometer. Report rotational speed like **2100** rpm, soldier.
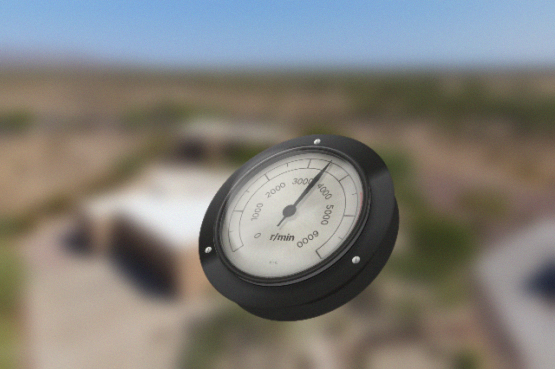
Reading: **3500** rpm
